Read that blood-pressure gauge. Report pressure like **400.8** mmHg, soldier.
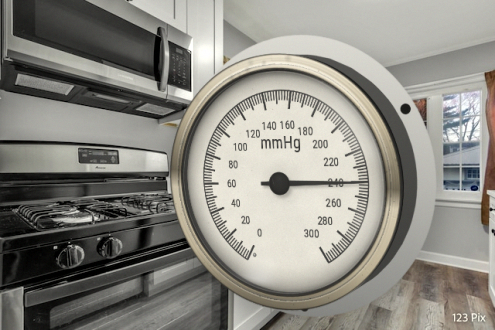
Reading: **240** mmHg
